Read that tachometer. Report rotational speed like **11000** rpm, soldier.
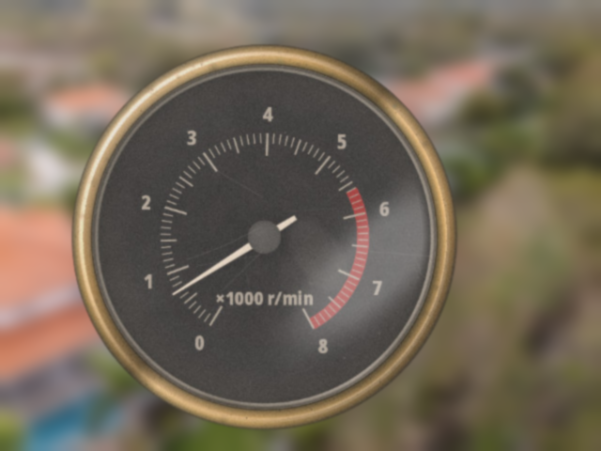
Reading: **700** rpm
